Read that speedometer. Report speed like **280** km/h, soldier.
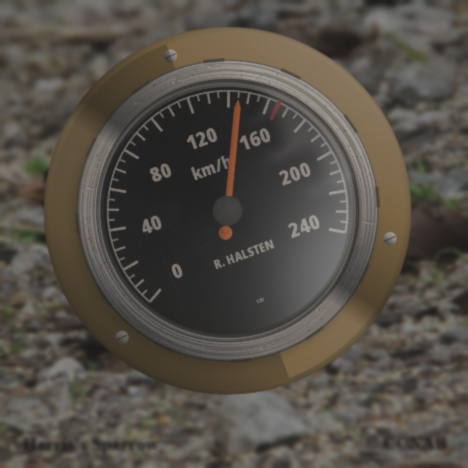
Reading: **145** km/h
